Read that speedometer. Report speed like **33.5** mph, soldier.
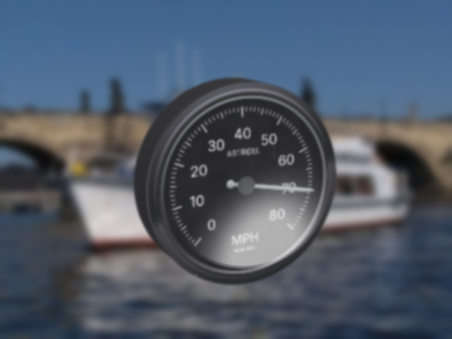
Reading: **70** mph
